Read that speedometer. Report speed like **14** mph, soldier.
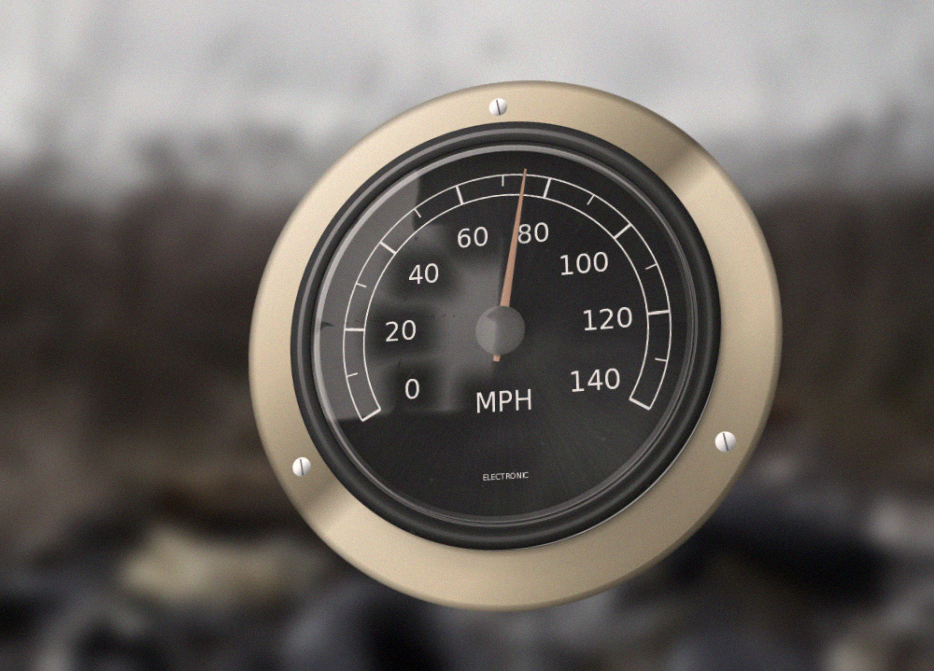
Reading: **75** mph
